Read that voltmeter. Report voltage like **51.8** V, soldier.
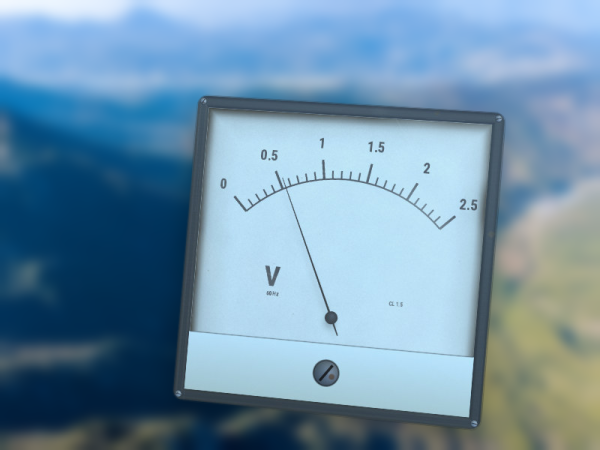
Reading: **0.55** V
